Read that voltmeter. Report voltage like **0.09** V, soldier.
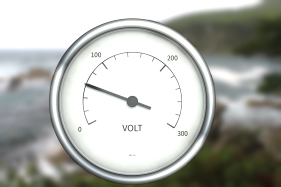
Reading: **60** V
